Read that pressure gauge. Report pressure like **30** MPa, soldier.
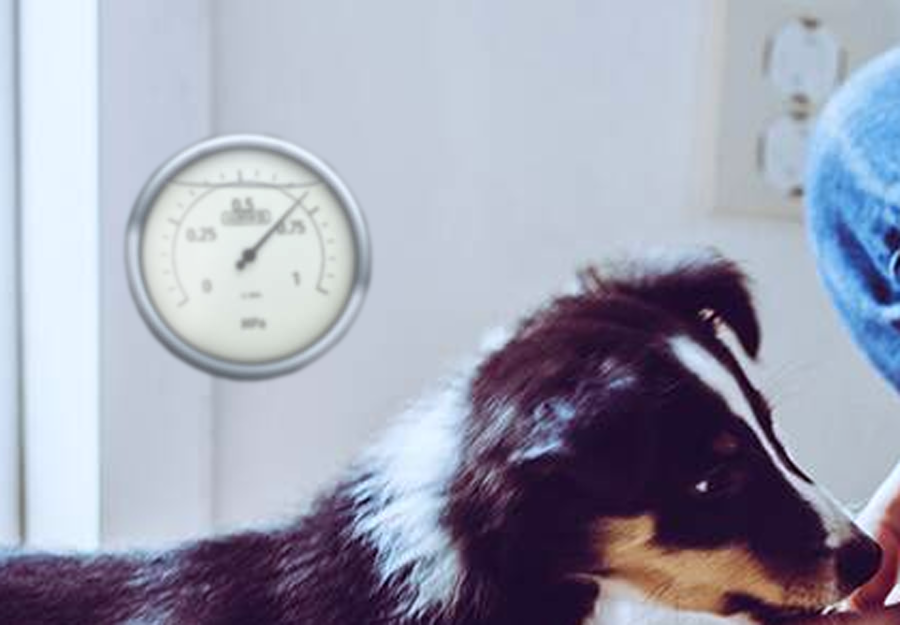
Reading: **0.7** MPa
